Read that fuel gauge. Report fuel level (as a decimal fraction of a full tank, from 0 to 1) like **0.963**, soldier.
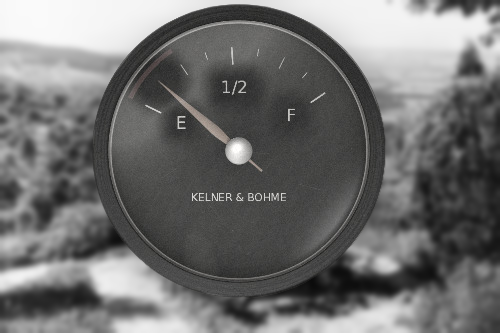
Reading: **0.125**
